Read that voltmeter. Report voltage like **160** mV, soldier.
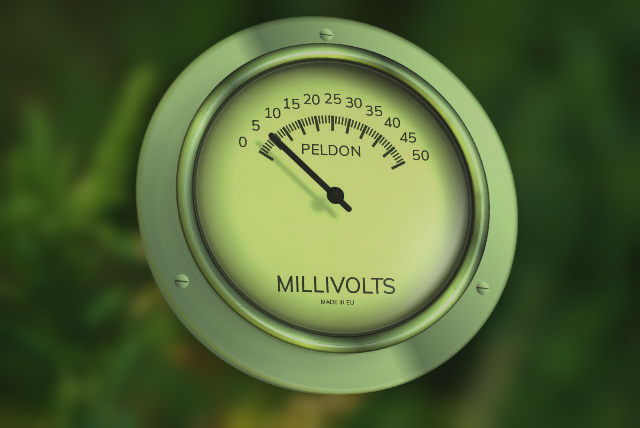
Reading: **5** mV
